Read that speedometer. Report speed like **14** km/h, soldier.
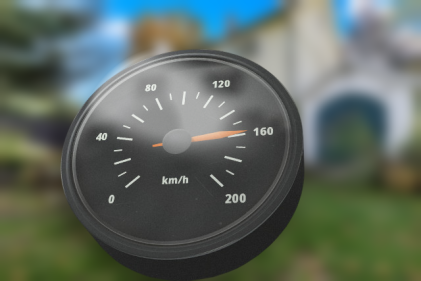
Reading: **160** km/h
